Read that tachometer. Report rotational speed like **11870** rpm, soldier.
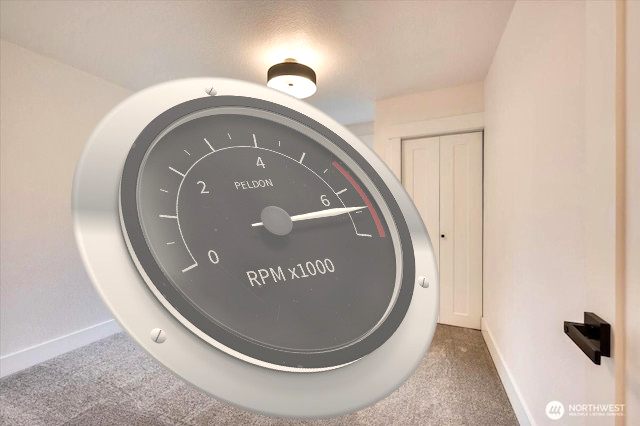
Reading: **6500** rpm
